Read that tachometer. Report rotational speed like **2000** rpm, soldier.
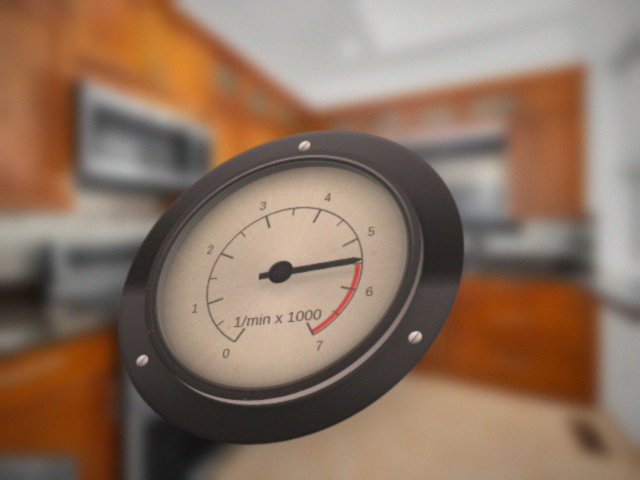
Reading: **5500** rpm
